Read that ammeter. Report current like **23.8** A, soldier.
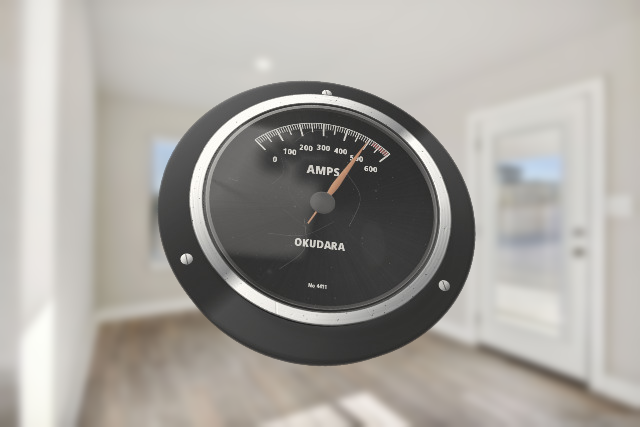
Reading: **500** A
